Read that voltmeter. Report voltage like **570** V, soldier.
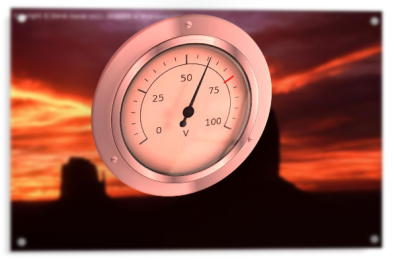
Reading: **60** V
